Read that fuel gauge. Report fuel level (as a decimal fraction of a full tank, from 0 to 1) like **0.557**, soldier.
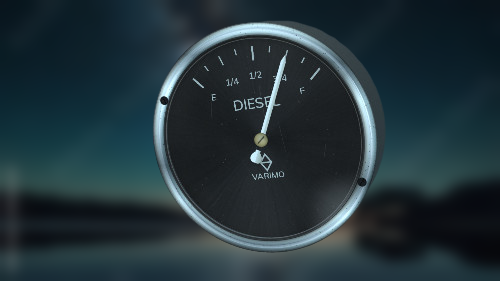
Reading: **0.75**
